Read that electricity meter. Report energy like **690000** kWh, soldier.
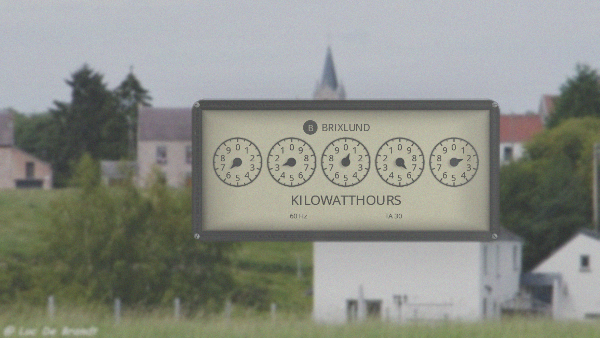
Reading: **63062** kWh
